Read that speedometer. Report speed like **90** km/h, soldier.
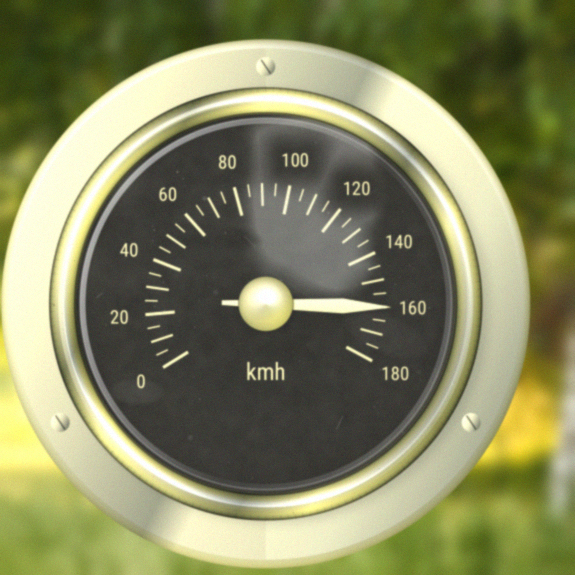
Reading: **160** km/h
